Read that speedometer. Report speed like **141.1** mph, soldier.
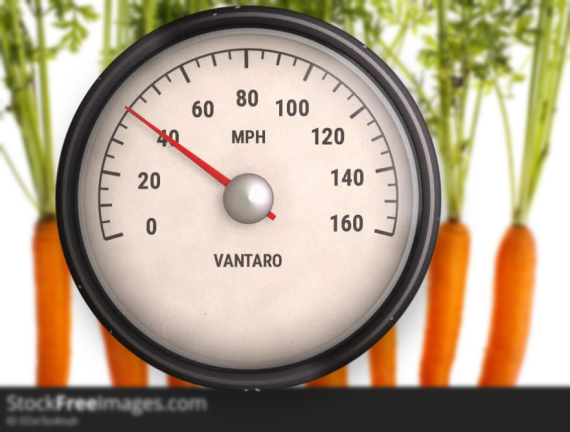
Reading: **40** mph
